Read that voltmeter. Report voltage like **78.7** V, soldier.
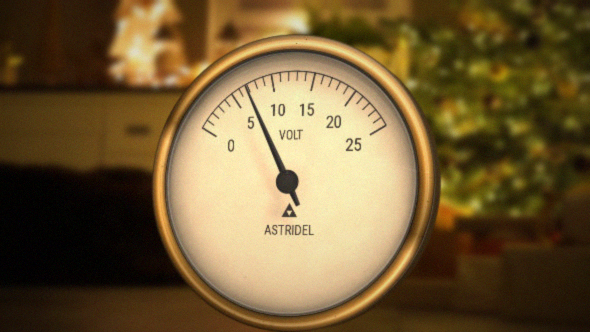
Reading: **7** V
